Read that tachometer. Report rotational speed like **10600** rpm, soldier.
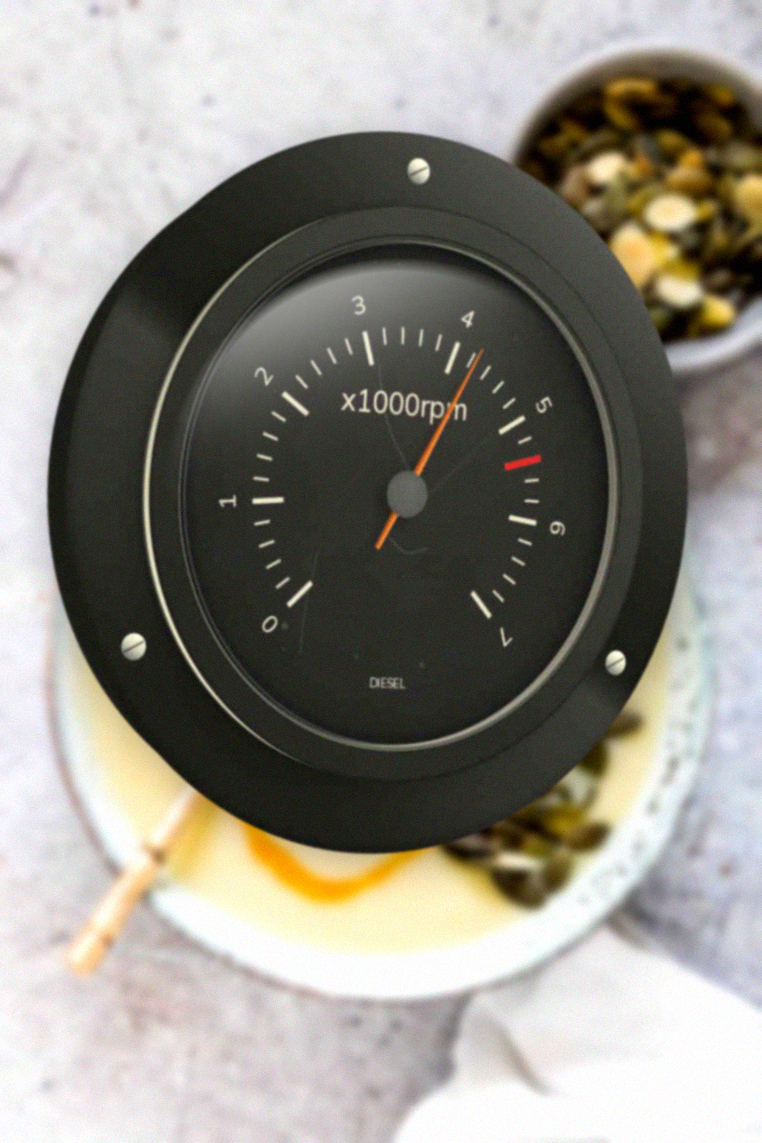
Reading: **4200** rpm
